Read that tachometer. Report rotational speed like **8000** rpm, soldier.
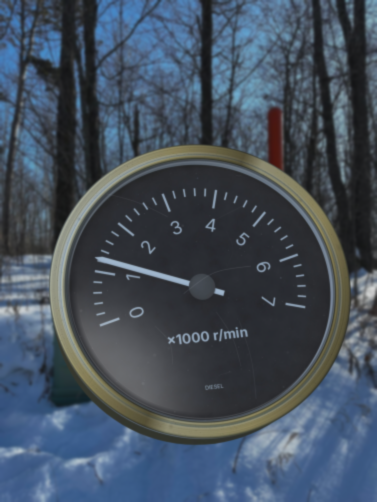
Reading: **1200** rpm
